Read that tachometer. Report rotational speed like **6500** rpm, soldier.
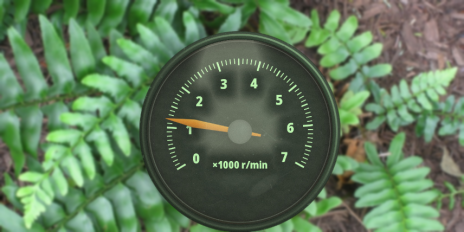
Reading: **1200** rpm
